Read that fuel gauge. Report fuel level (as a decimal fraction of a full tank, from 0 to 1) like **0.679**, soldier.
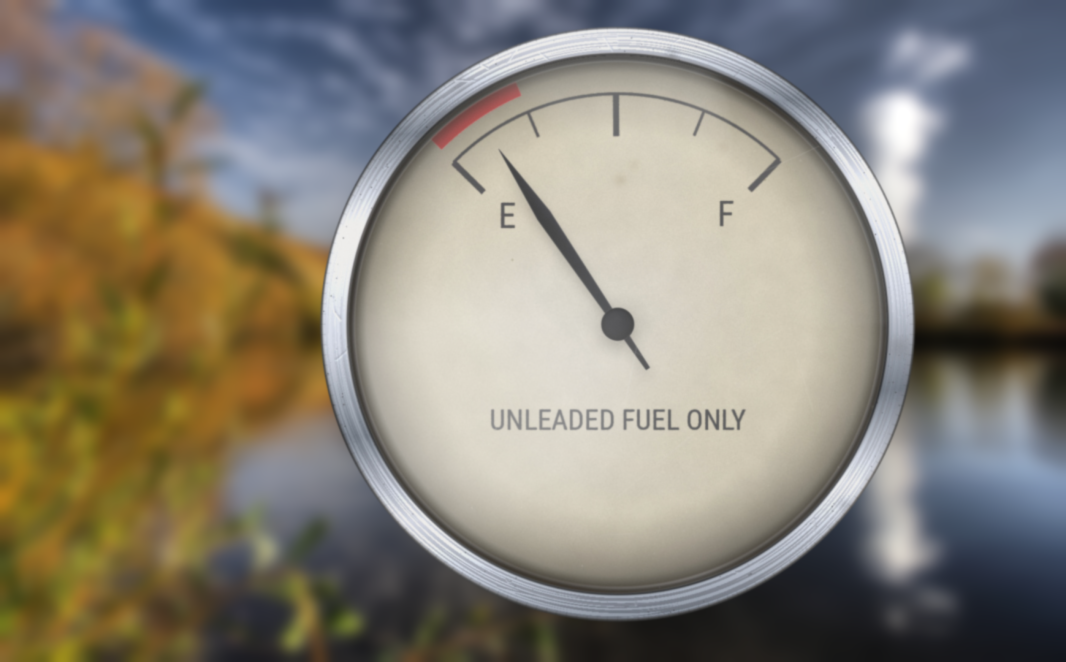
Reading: **0.125**
